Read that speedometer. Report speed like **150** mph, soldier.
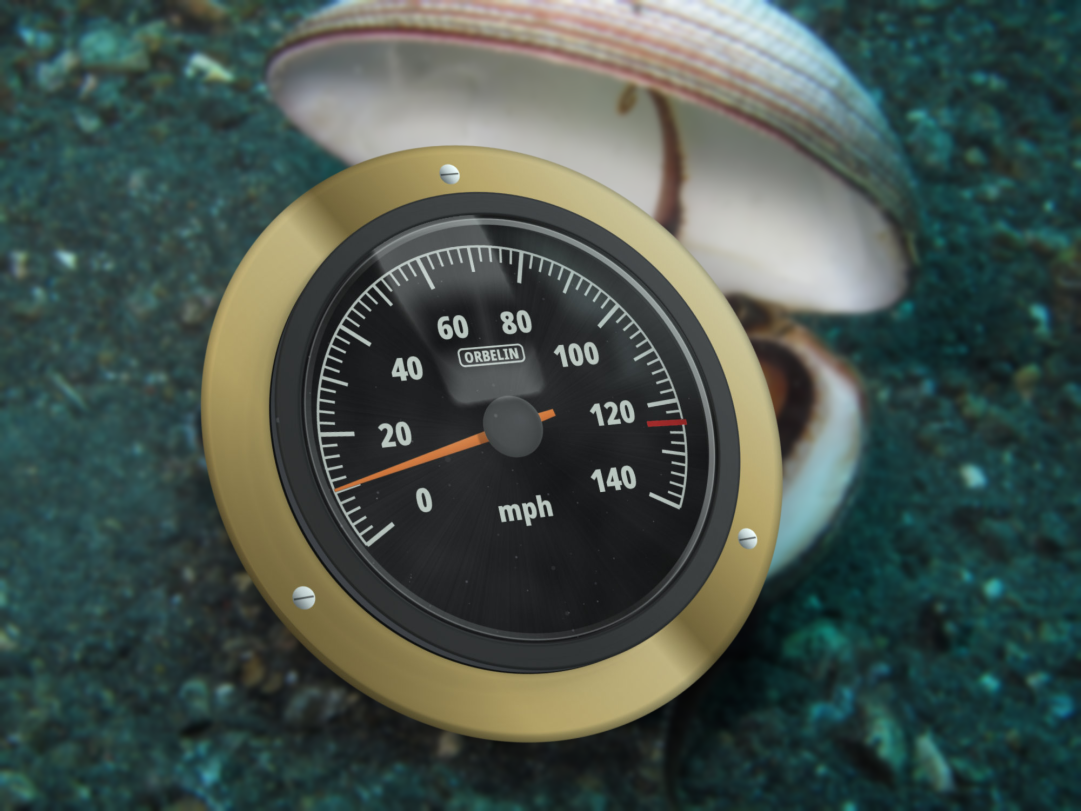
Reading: **10** mph
